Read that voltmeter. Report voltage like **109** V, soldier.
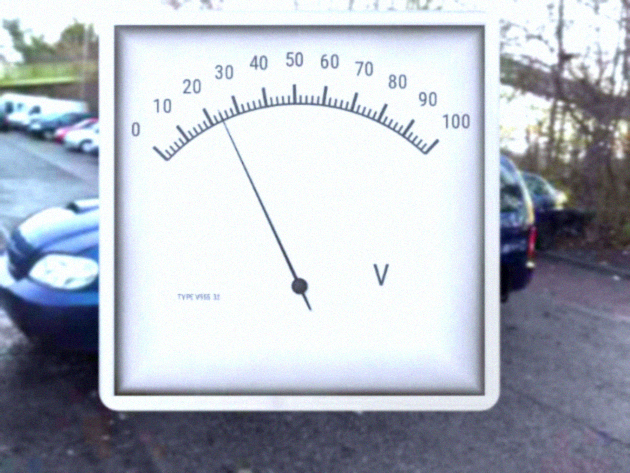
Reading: **24** V
